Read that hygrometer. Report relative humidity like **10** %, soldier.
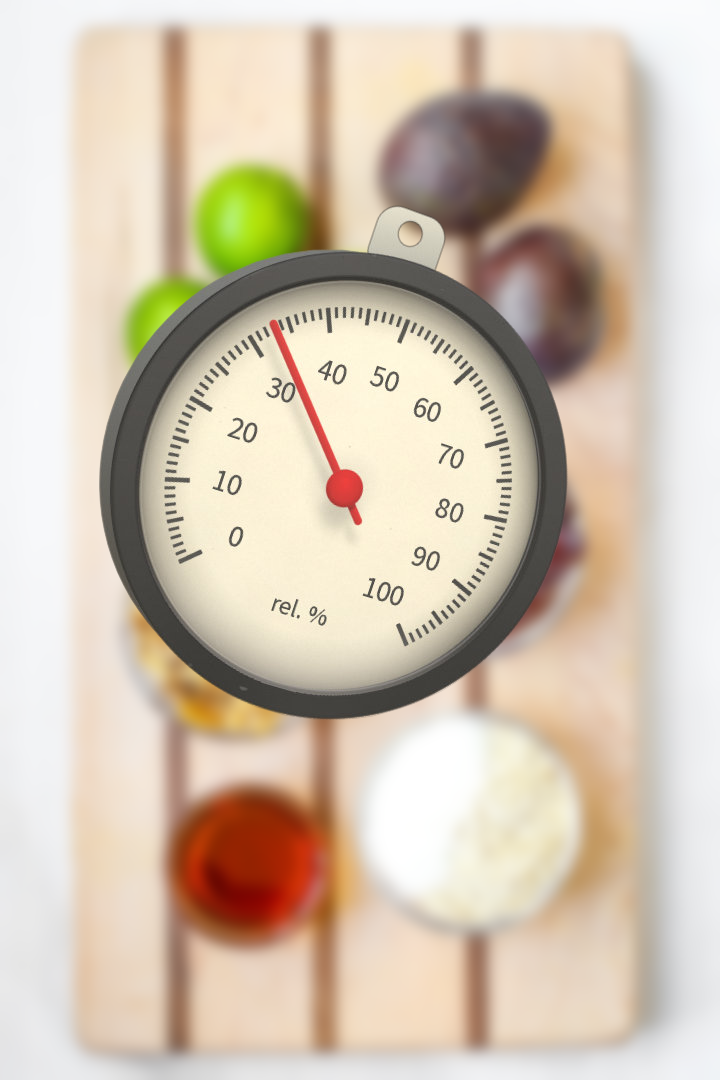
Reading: **33** %
